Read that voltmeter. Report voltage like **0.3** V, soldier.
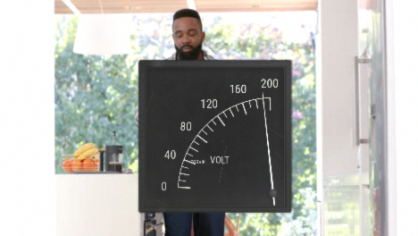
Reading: **190** V
